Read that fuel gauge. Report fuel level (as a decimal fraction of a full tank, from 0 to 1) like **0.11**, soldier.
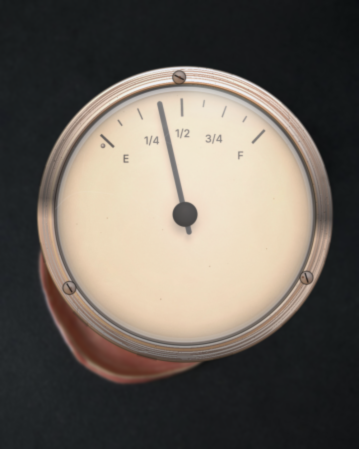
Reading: **0.375**
